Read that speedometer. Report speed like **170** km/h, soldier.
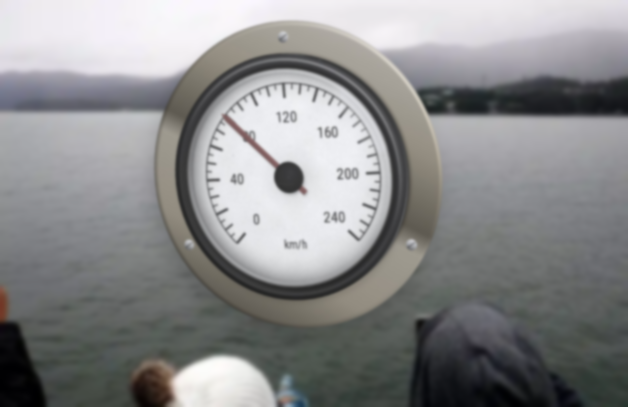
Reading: **80** km/h
